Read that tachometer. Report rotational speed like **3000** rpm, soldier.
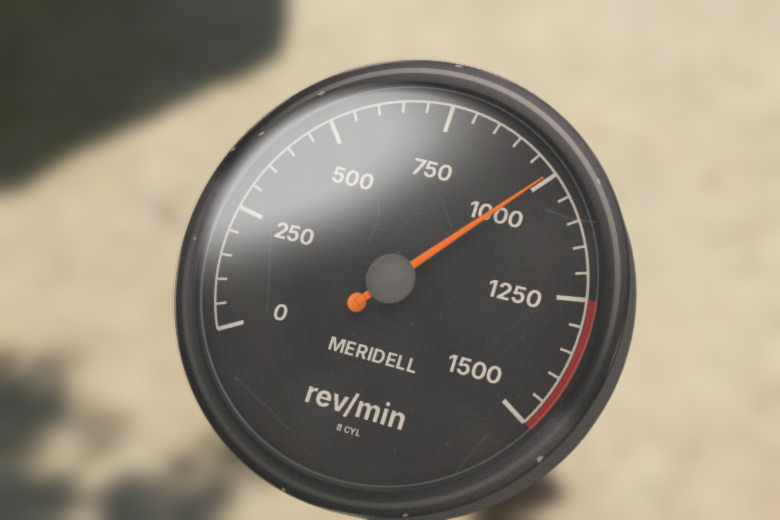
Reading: **1000** rpm
